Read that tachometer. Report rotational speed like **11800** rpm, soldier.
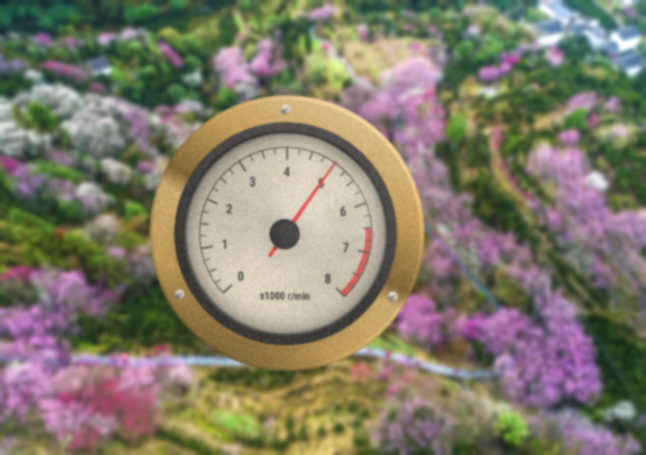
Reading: **5000** rpm
